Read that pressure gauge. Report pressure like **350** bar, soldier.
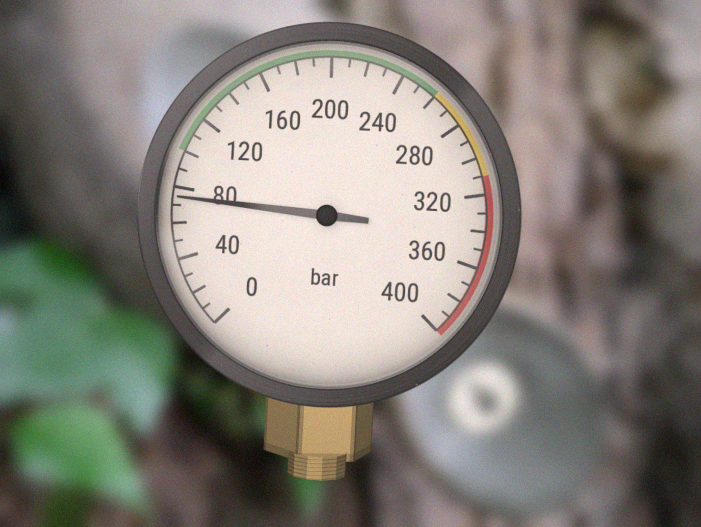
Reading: **75** bar
